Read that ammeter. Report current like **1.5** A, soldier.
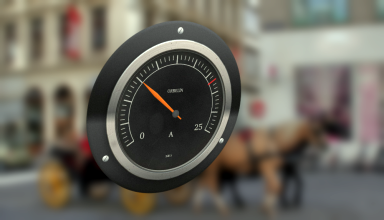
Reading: **7.5** A
